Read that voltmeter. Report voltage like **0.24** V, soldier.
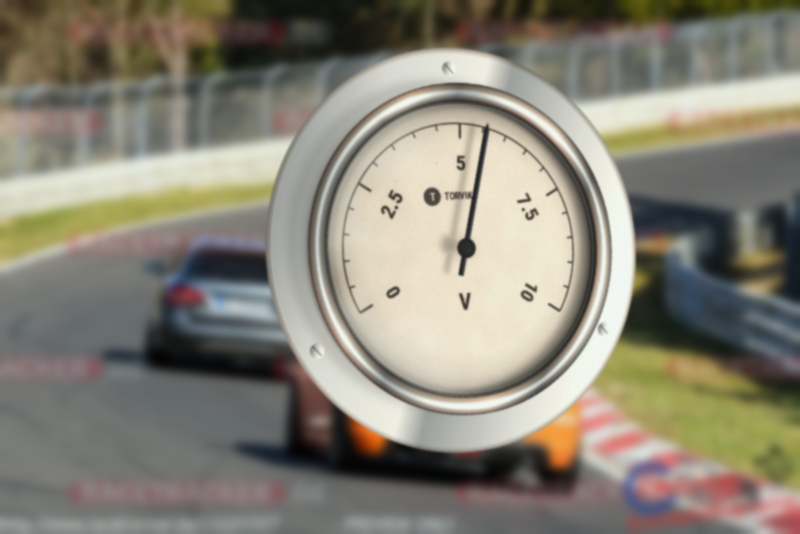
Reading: **5.5** V
